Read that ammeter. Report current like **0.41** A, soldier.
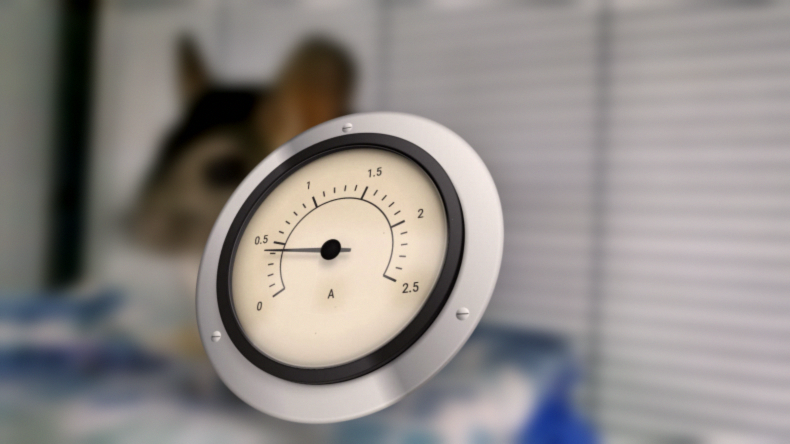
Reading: **0.4** A
